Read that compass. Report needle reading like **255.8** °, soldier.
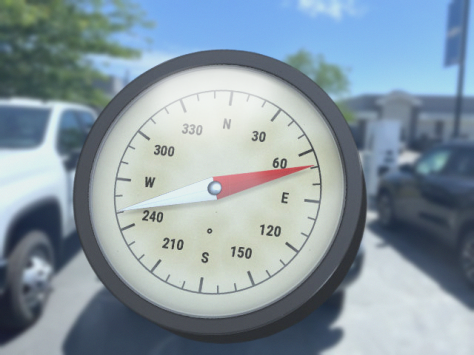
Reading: **70** °
